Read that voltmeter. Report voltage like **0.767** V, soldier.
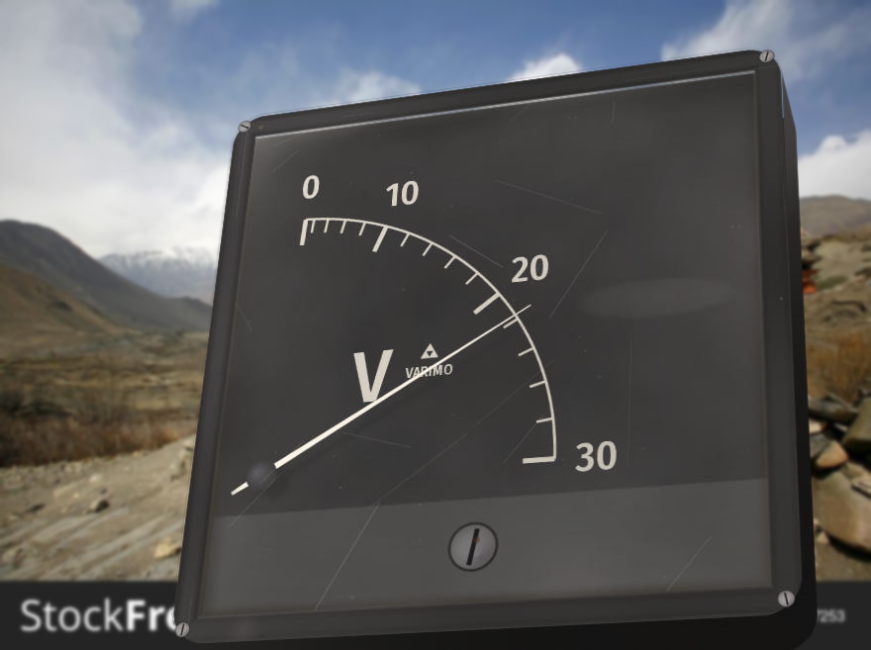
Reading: **22** V
